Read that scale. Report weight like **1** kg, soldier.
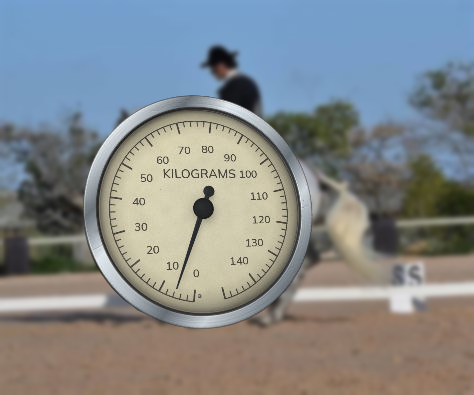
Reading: **6** kg
